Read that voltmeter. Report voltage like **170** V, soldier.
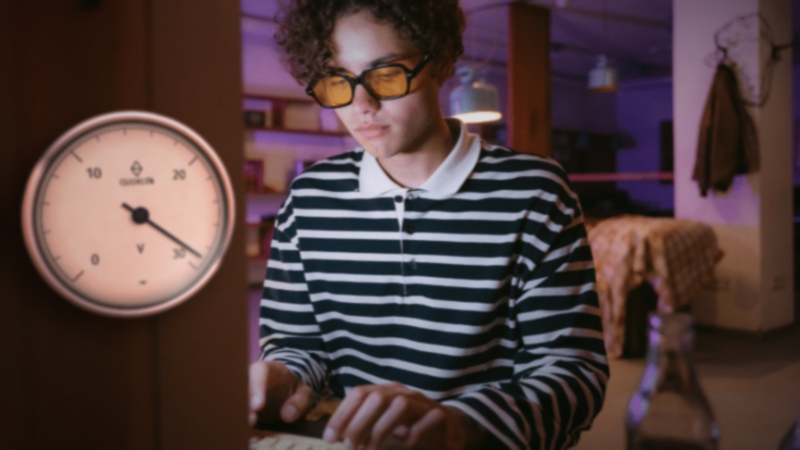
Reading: **29** V
